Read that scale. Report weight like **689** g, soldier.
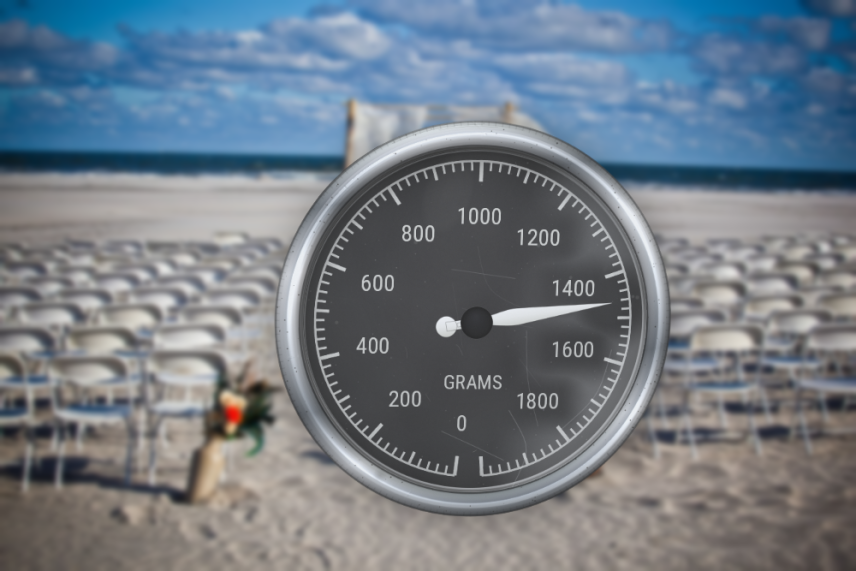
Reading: **1460** g
